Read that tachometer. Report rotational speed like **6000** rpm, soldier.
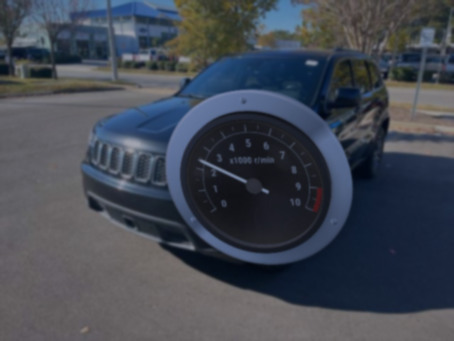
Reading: **2500** rpm
